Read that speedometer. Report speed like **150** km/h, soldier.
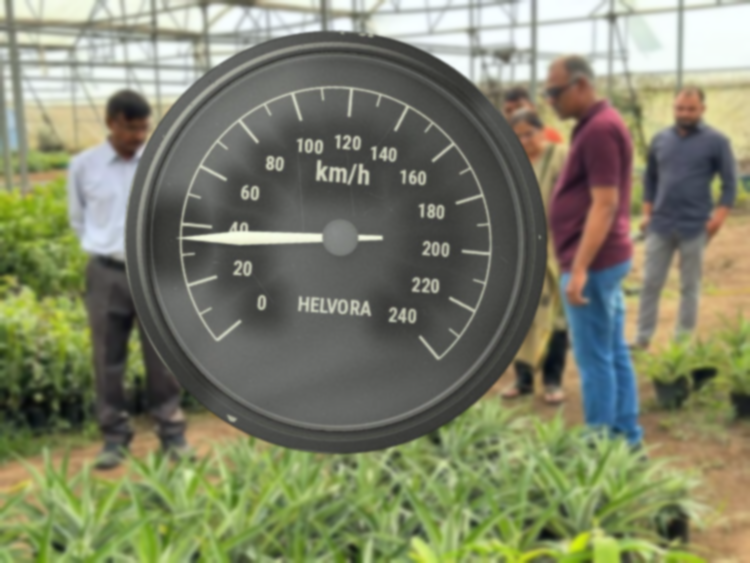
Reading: **35** km/h
